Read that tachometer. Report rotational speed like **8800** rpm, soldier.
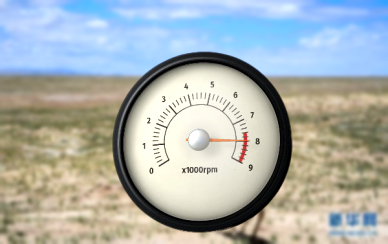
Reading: **8000** rpm
